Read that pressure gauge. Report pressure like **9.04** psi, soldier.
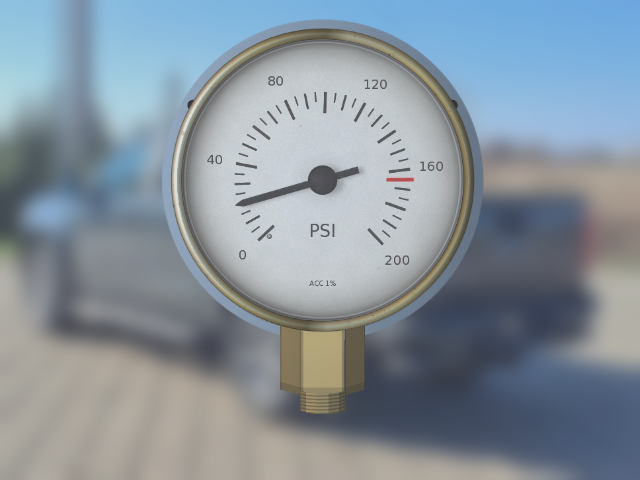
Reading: **20** psi
